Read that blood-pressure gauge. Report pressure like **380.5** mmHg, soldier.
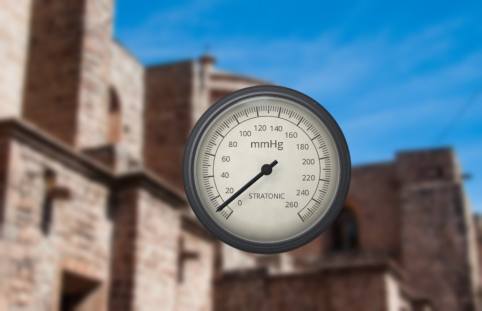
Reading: **10** mmHg
